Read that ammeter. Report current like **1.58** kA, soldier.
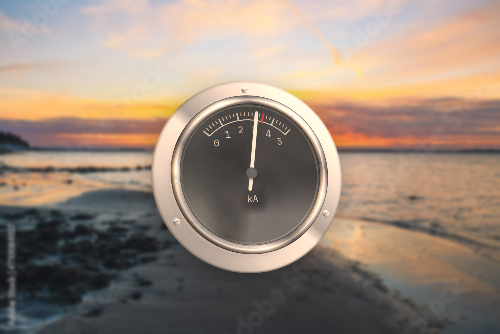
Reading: **3** kA
